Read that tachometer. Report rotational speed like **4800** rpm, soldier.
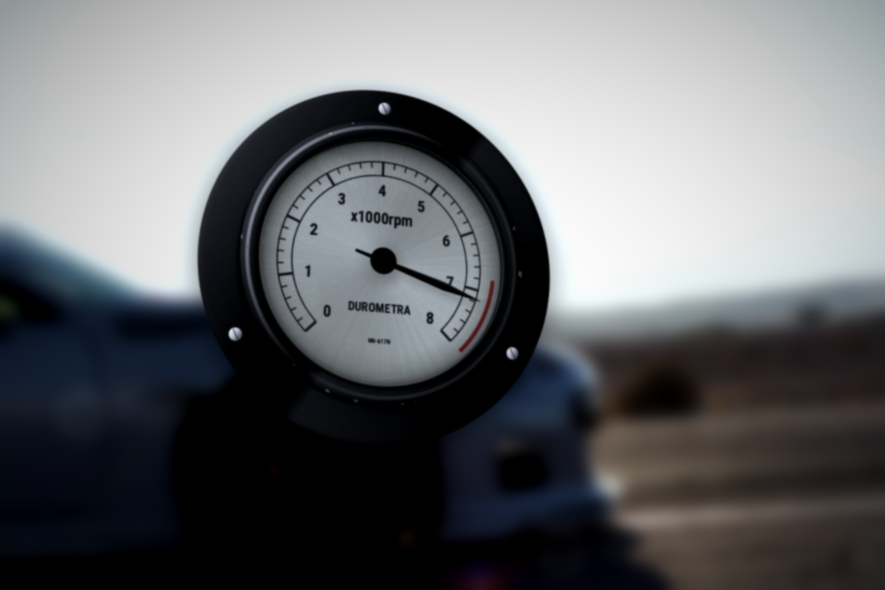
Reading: **7200** rpm
